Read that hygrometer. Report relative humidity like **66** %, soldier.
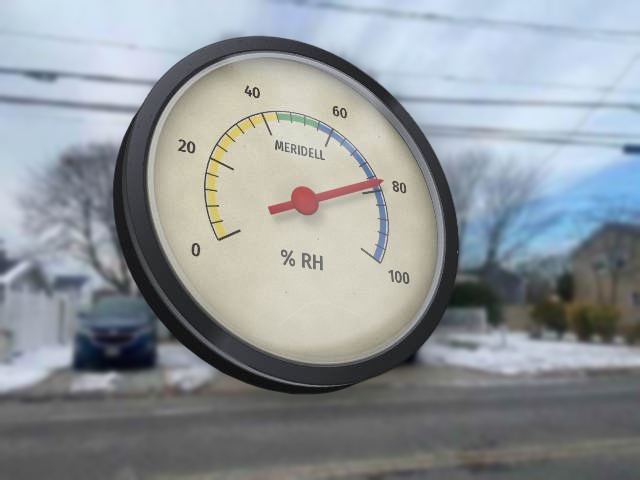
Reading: **78** %
